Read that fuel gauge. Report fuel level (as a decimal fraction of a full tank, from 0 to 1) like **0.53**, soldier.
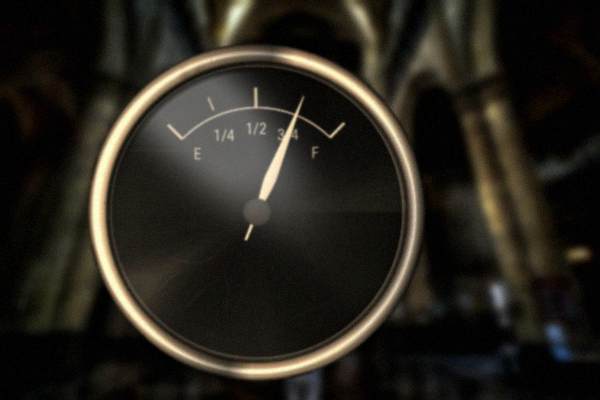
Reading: **0.75**
